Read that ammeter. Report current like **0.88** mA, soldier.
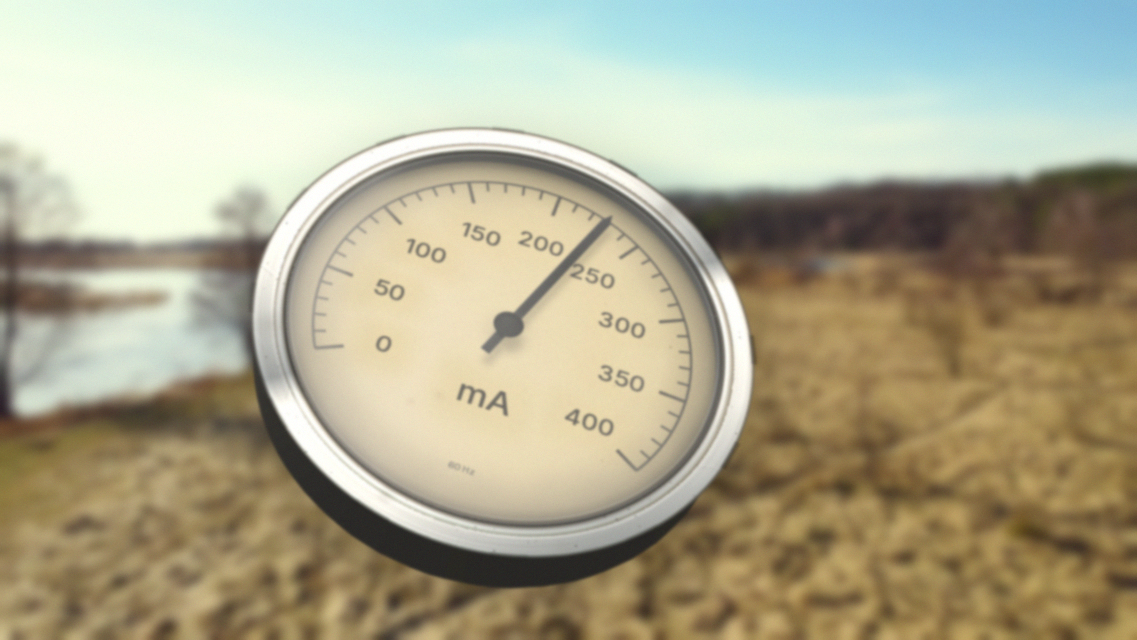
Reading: **230** mA
